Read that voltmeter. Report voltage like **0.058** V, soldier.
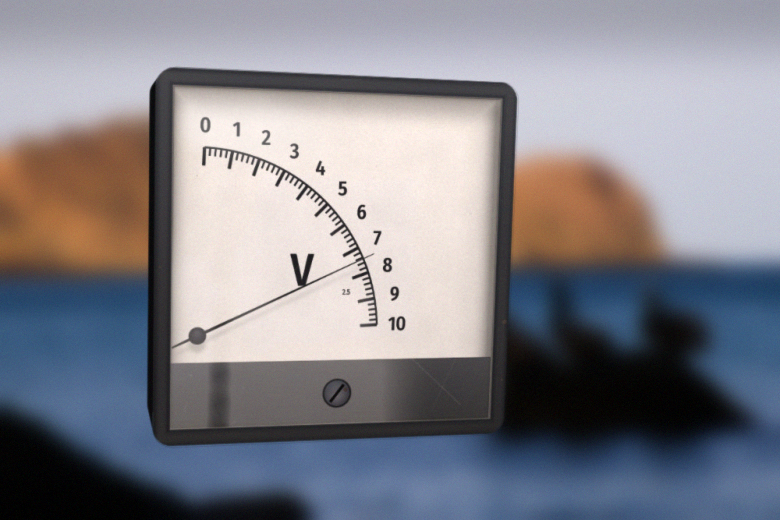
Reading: **7.4** V
